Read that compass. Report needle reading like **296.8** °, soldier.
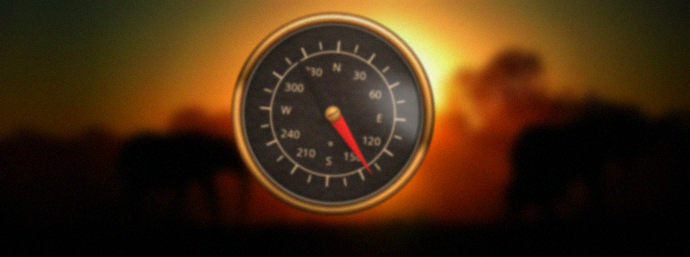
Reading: **142.5** °
